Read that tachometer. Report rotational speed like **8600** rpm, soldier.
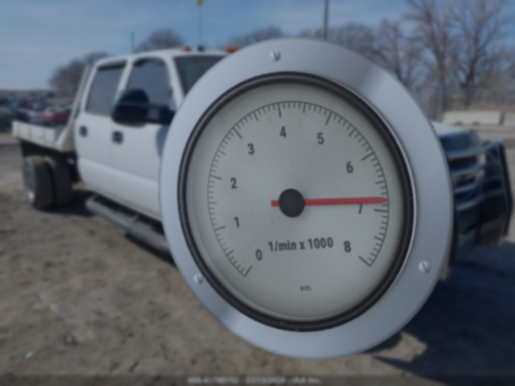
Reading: **6800** rpm
